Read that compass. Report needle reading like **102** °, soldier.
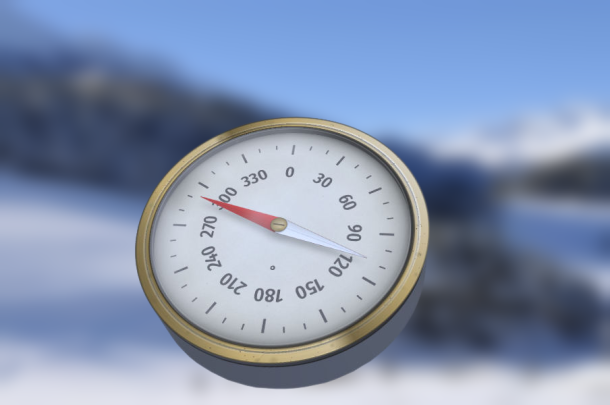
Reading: **290** °
